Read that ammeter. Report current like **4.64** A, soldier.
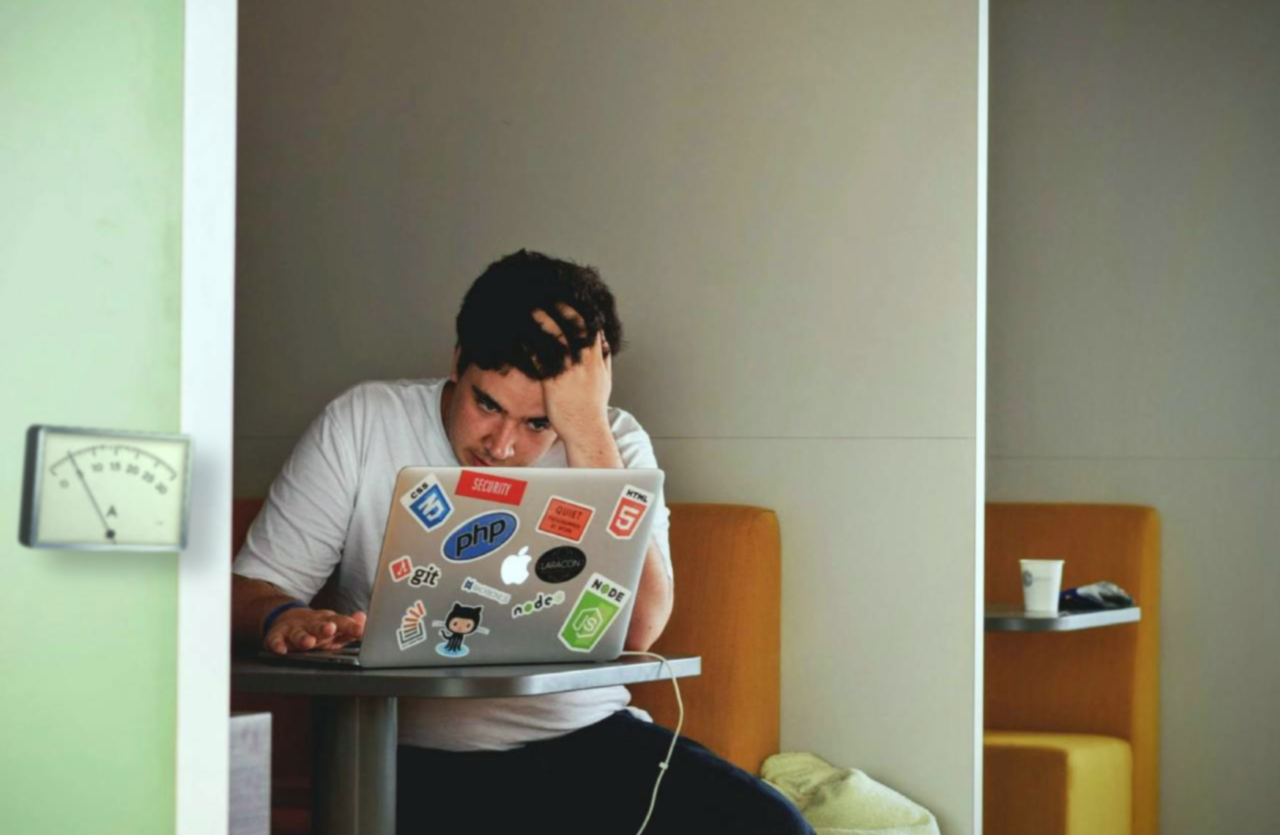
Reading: **5** A
